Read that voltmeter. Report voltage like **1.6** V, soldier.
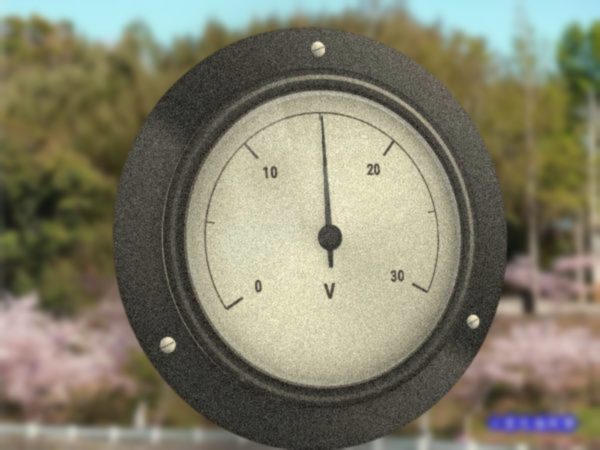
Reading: **15** V
